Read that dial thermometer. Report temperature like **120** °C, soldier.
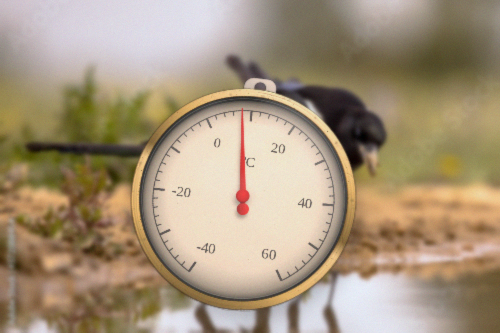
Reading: **8** °C
